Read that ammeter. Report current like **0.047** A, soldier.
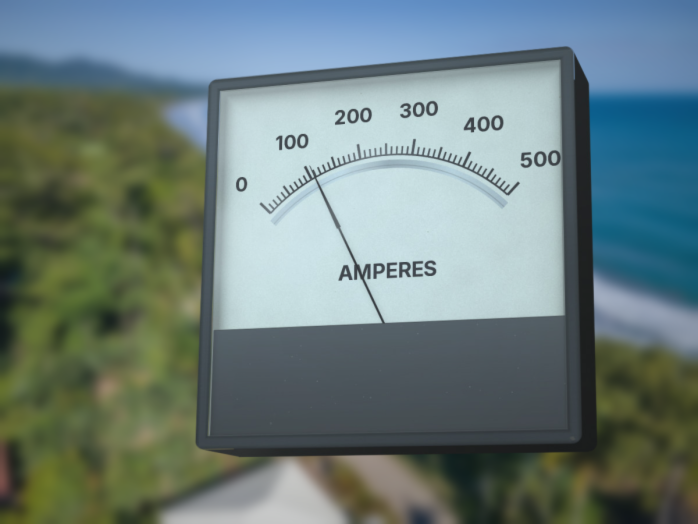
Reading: **110** A
